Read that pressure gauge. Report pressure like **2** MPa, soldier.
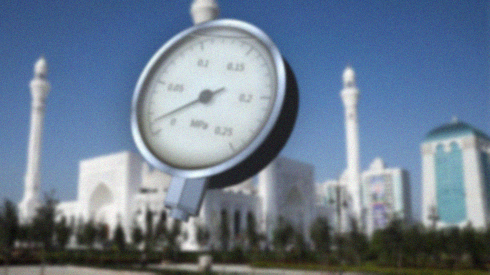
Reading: **0.01** MPa
